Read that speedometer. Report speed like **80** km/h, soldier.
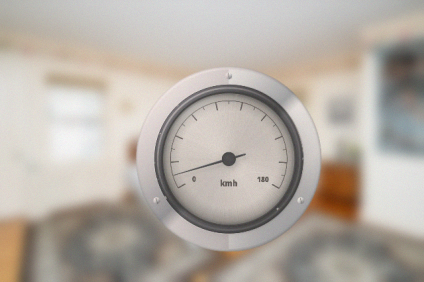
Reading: **10** km/h
